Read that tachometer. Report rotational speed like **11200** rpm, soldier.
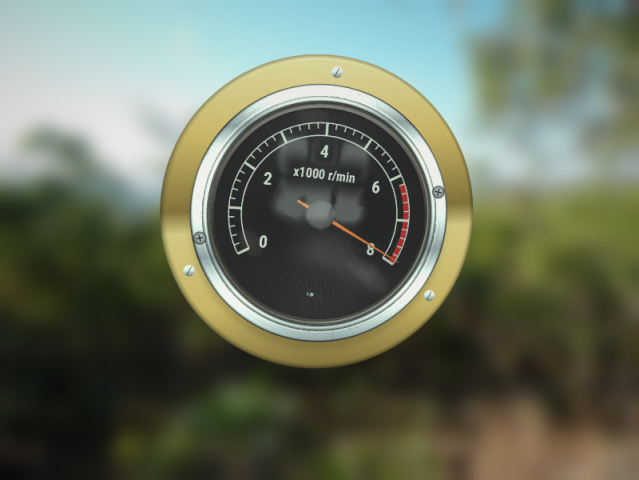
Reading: **7900** rpm
